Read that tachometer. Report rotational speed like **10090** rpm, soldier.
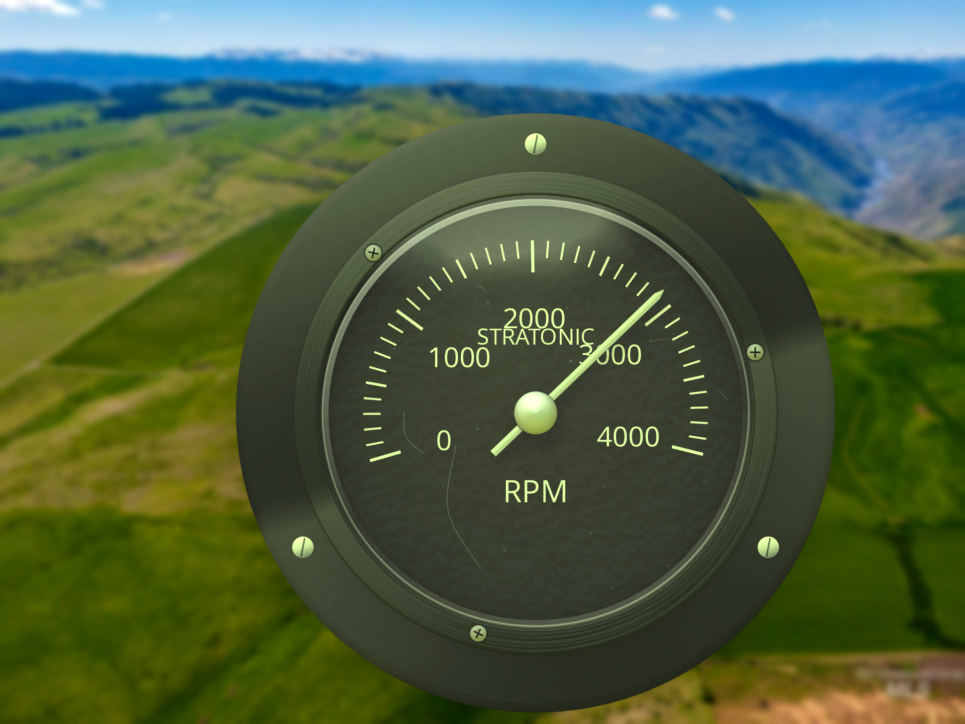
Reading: **2900** rpm
